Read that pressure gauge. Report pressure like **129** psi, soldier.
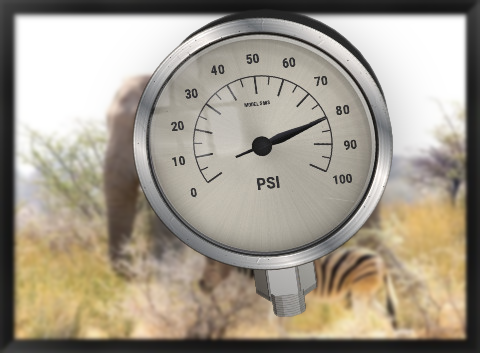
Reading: **80** psi
